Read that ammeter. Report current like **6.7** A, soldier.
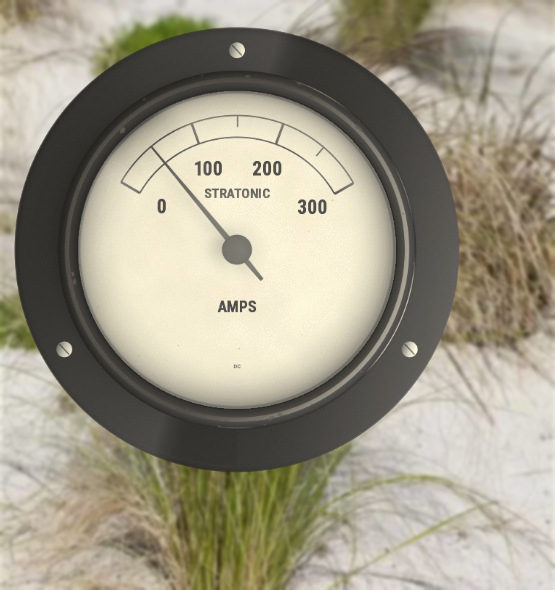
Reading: **50** A
